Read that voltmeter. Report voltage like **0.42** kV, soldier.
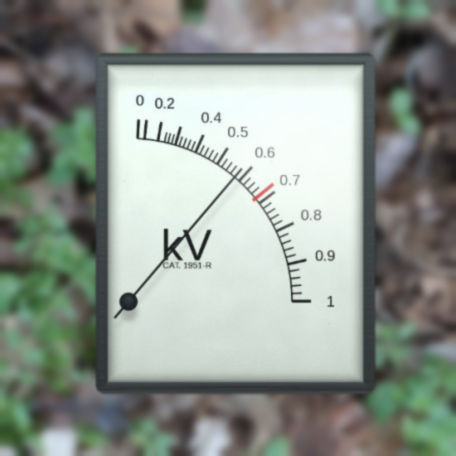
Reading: **0.58** kV
